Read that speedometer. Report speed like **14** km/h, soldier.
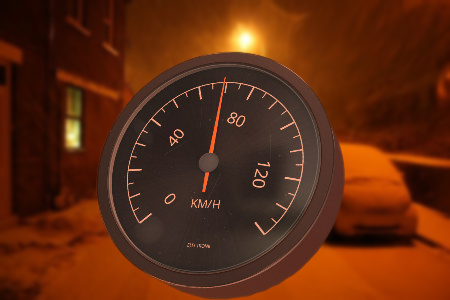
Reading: **70** km/h
